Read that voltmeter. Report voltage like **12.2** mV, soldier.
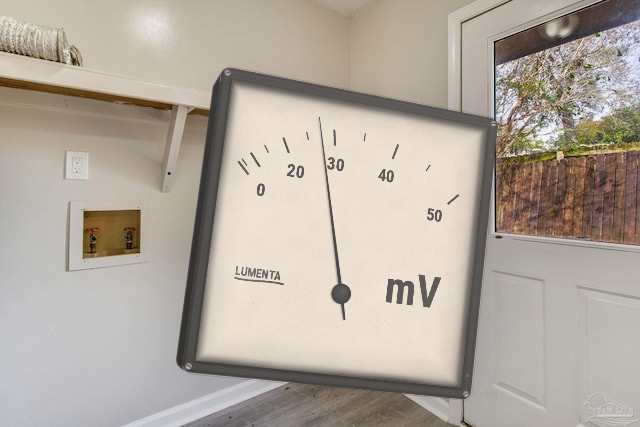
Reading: **27.5** mV
